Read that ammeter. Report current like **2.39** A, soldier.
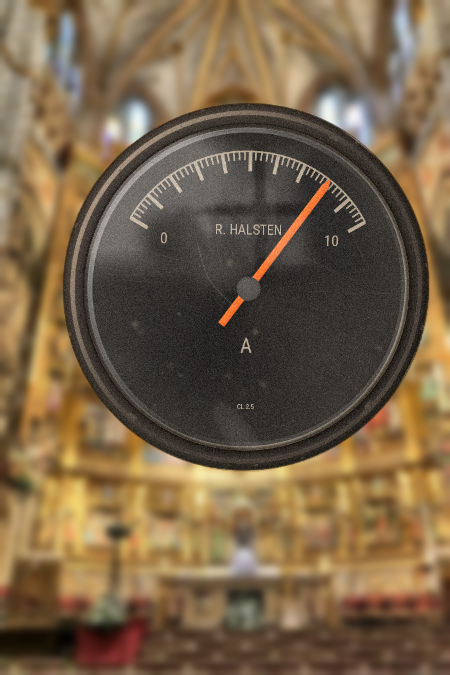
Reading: **8** A
